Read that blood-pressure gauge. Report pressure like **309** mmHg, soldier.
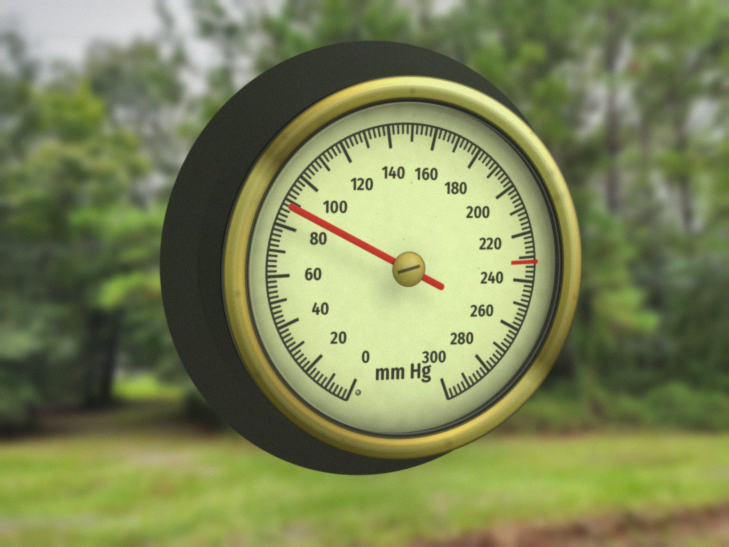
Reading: **88** mmHg
